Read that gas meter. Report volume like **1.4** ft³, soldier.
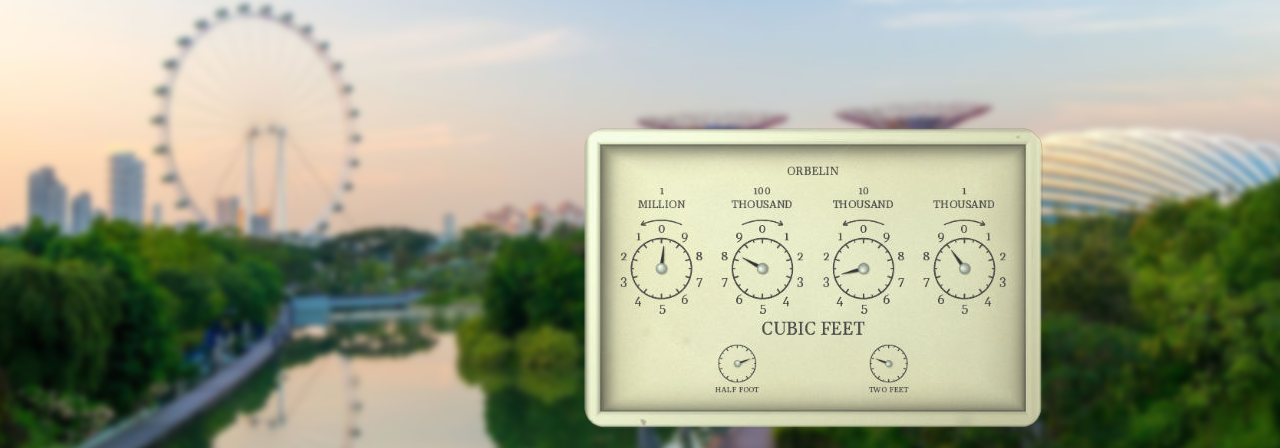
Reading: **982900** ft³
